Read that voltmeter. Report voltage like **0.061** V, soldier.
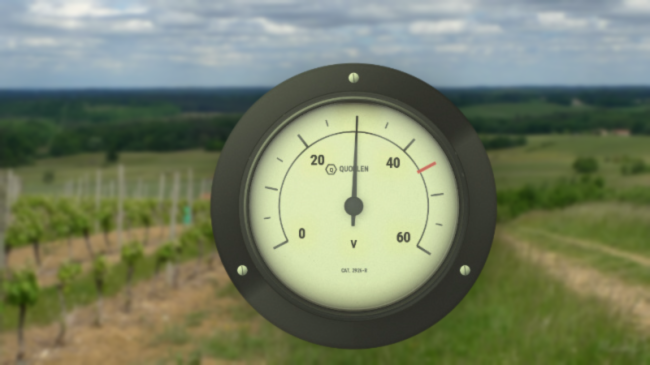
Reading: **30** V
